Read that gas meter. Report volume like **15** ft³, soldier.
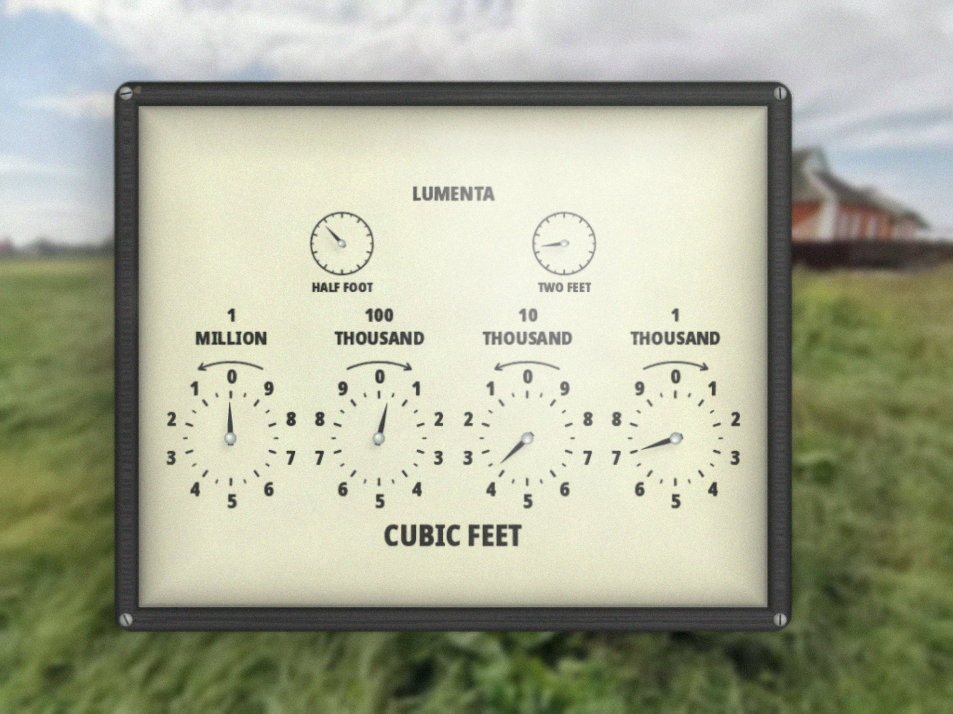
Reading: **3700** ft³
